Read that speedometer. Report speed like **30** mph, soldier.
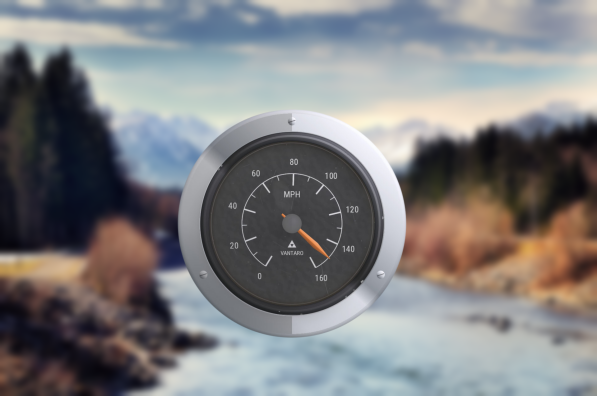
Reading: **150** mph
